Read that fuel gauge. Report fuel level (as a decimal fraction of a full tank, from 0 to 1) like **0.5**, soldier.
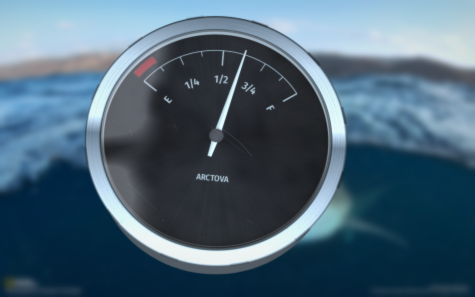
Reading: **0.625**
